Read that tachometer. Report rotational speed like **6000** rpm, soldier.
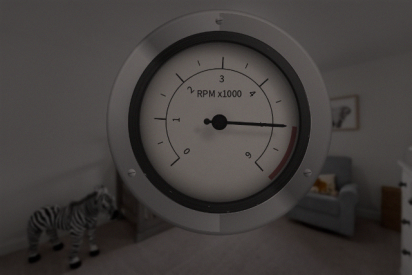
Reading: **5000** rpm
